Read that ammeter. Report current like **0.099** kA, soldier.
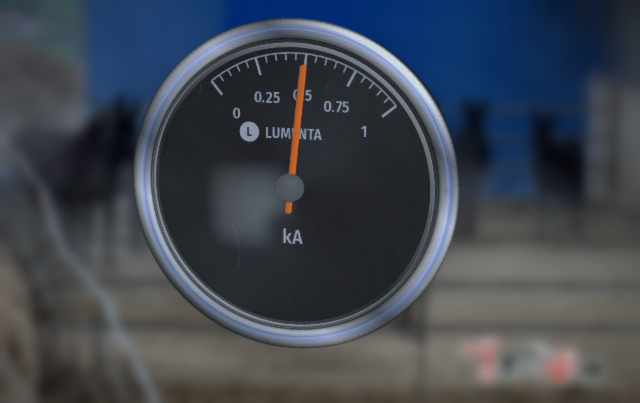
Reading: **0.5** kA
